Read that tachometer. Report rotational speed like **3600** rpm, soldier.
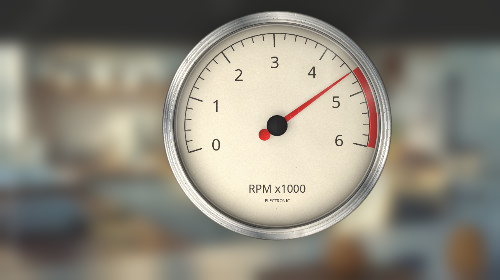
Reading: **4600** rpm
